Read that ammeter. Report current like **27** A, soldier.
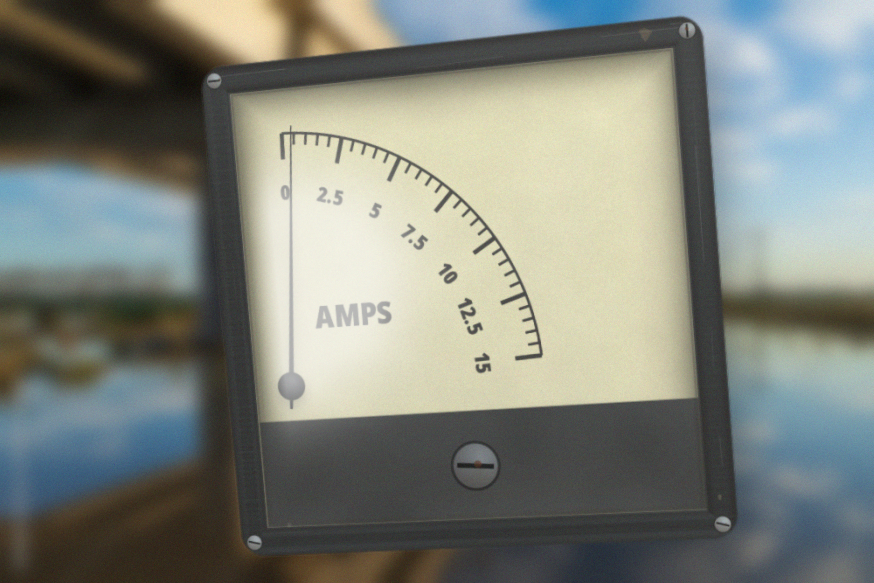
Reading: **0.5** A
